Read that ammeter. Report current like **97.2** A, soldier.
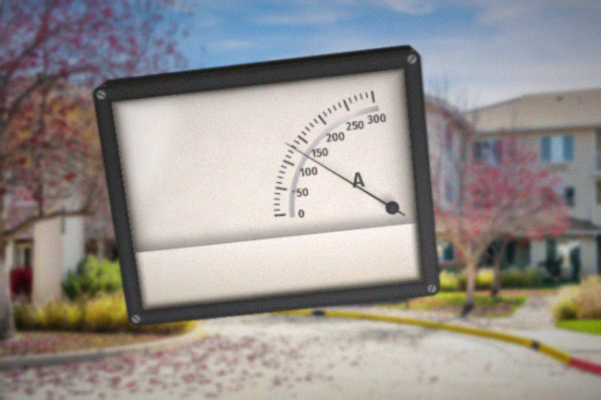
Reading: **130** A
